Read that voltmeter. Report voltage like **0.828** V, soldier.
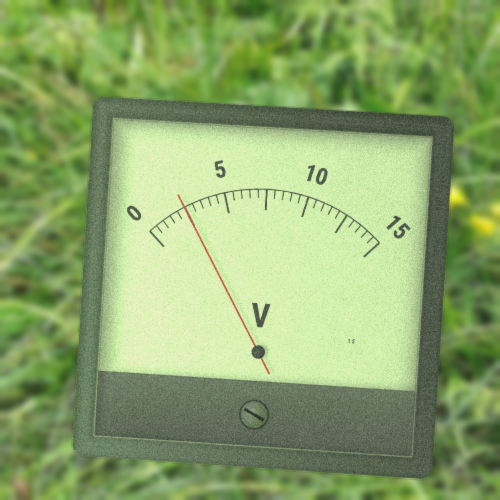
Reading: **2.5** V
